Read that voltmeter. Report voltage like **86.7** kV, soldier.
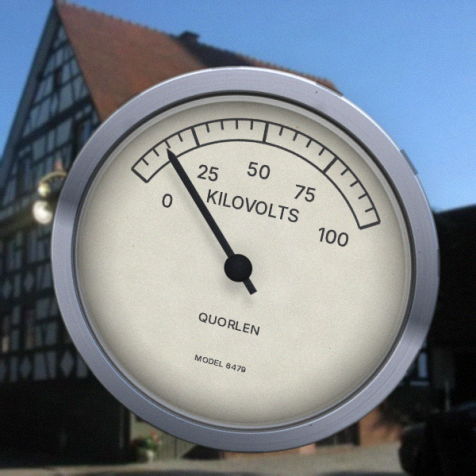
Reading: **15** kV
